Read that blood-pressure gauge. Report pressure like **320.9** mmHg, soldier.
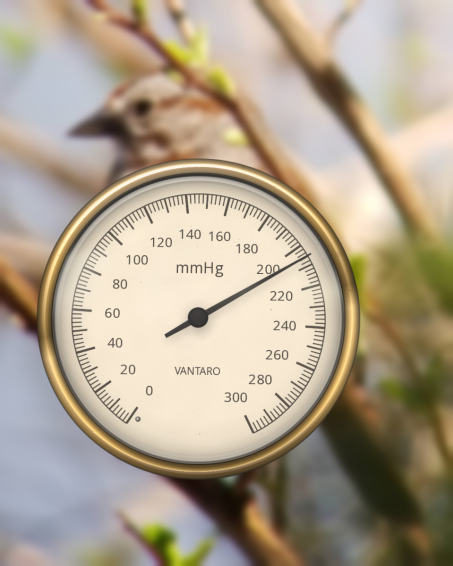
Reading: **206** mmHg
